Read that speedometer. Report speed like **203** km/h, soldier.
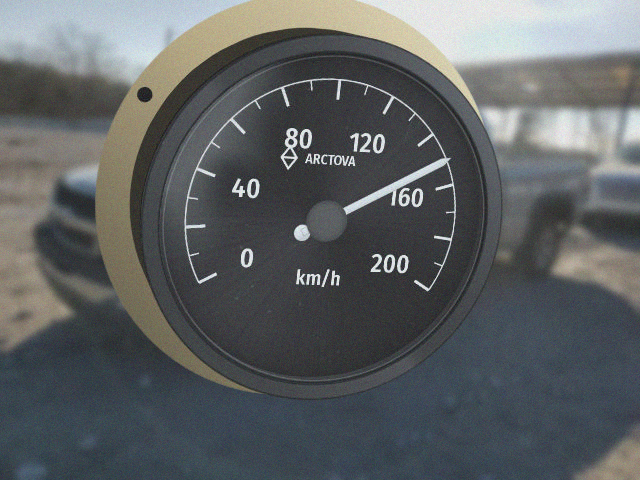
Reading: **150** km/h
